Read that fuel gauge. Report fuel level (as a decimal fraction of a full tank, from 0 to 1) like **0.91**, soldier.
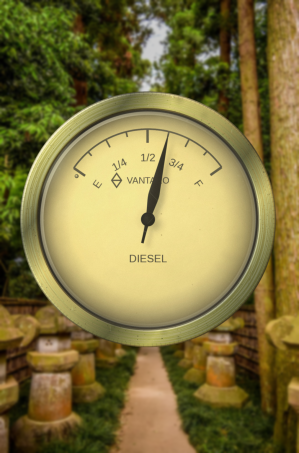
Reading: **0.625**
